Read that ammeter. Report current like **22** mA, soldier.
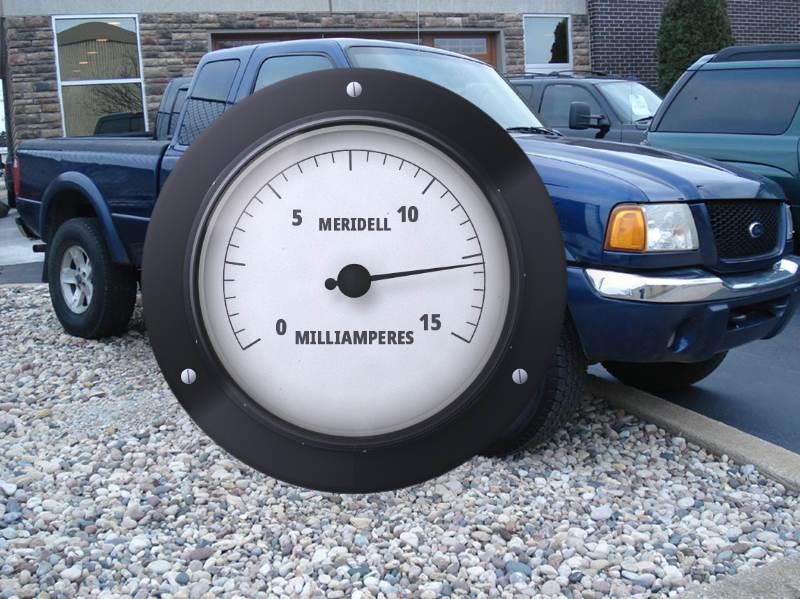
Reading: **12.75** mA
